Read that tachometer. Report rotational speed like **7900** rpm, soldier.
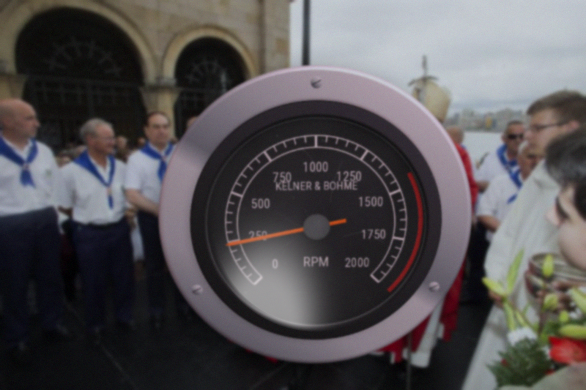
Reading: **250** rpm
